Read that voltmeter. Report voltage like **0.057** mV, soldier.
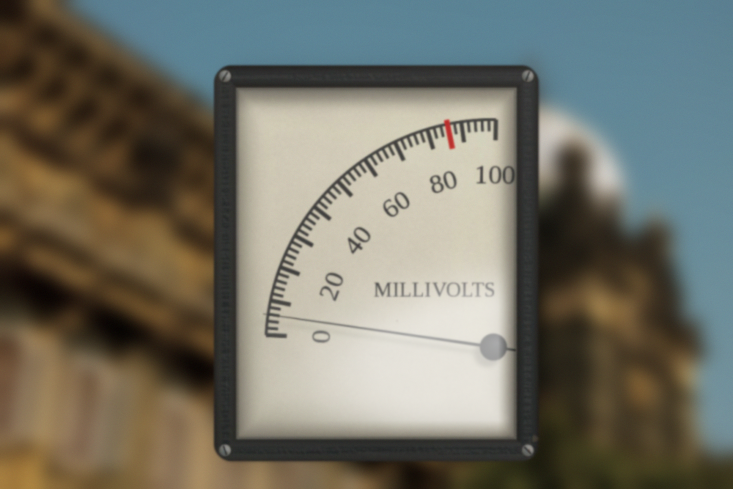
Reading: **6** mV
